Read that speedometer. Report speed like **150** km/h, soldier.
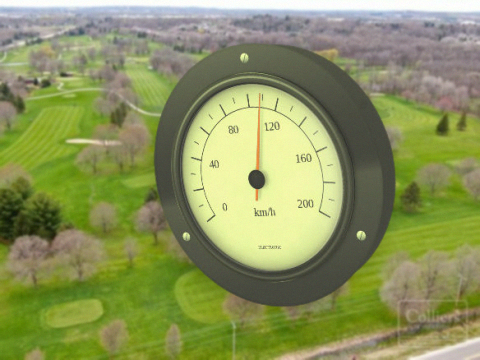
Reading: **110** km/h
